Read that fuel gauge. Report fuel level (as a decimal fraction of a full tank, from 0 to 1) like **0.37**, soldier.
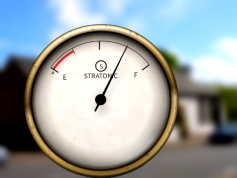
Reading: **0.75**
